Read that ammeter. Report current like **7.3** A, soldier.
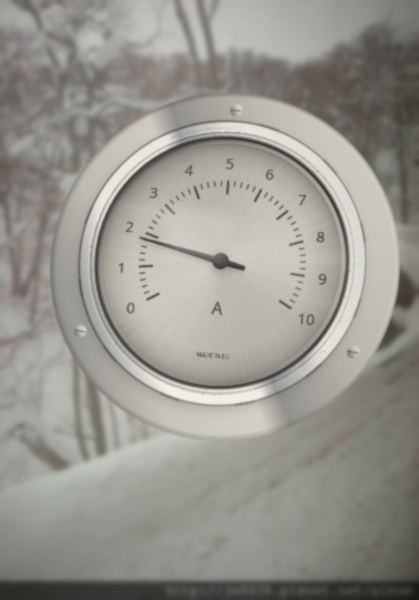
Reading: **1.8** A
